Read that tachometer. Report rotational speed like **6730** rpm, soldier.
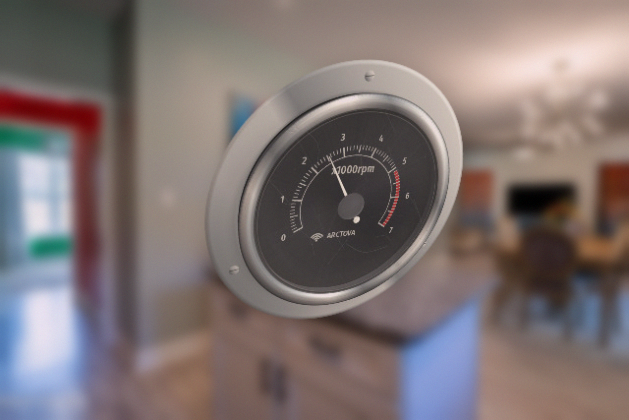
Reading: **2500** rpm
